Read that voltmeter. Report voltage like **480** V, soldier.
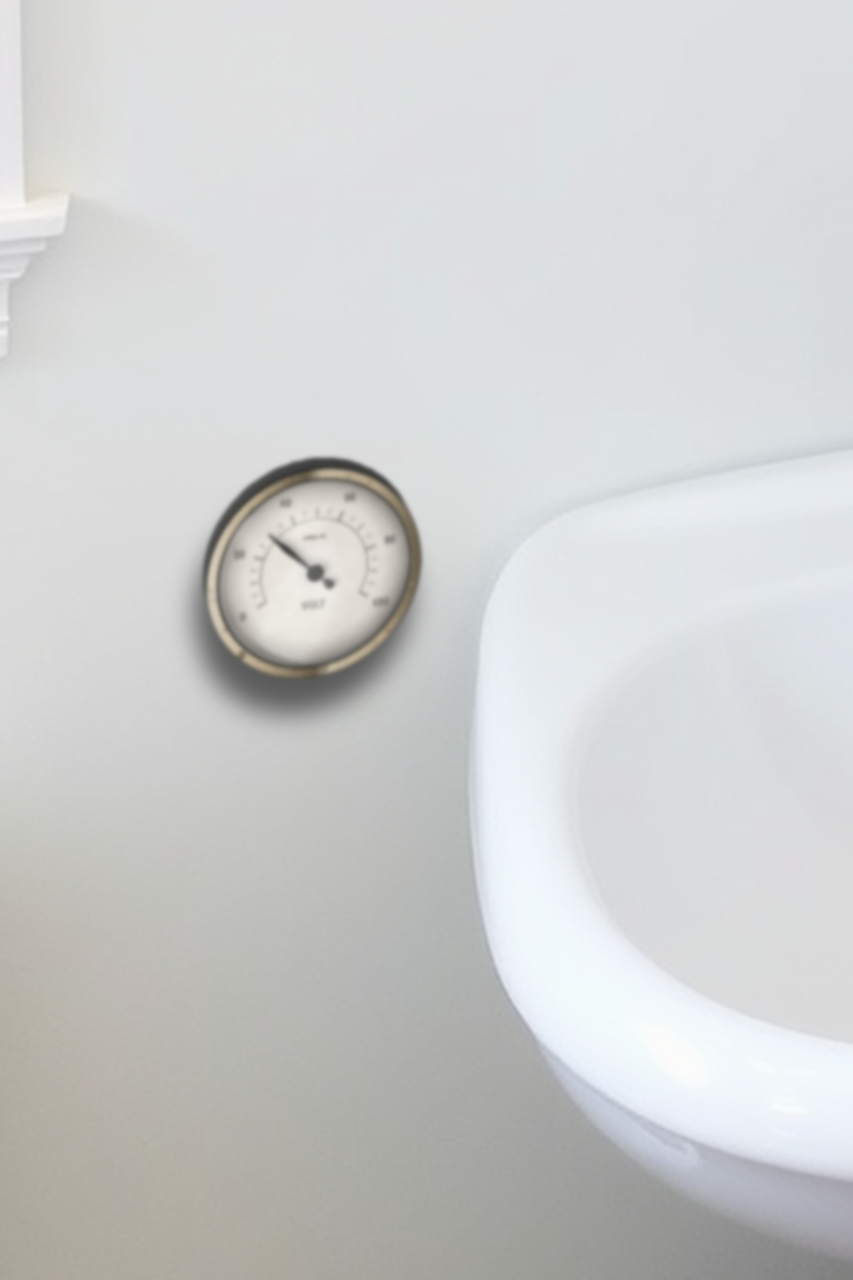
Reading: **30** V
